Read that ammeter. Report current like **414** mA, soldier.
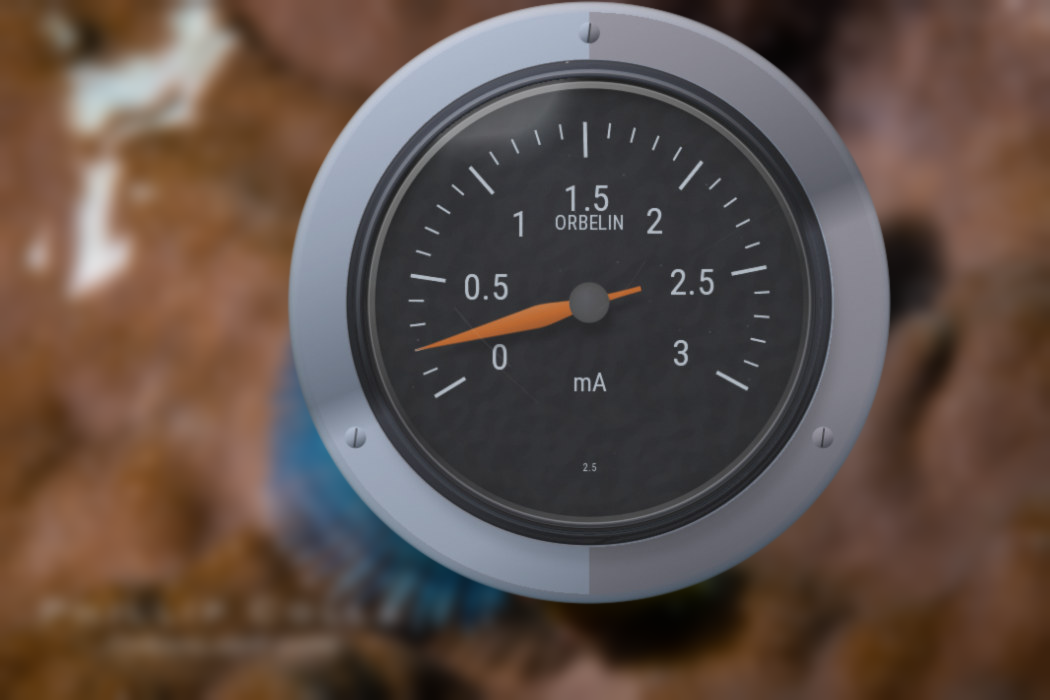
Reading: **0.2** mA
